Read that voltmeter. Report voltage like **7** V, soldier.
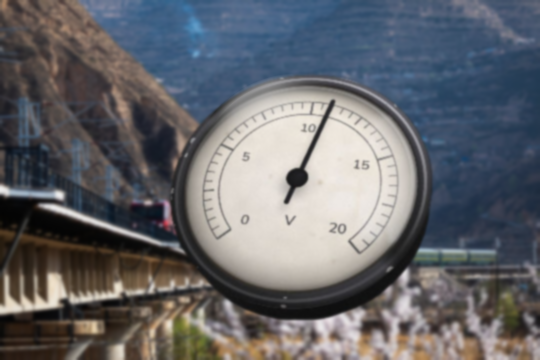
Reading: **11** V
